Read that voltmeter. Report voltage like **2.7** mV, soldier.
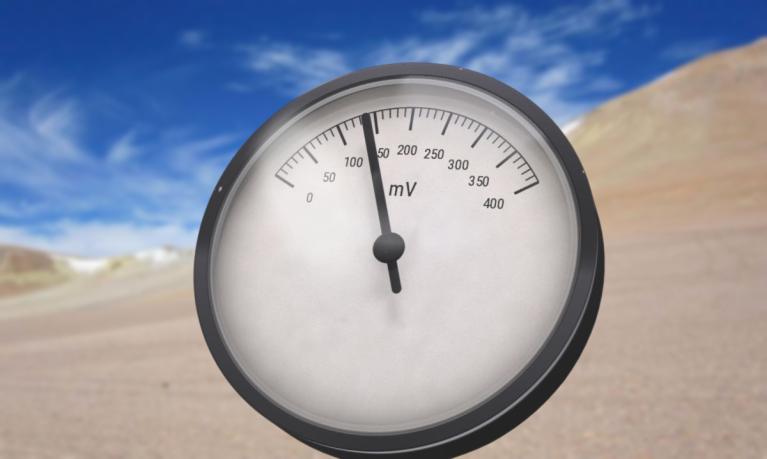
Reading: **140** mV
